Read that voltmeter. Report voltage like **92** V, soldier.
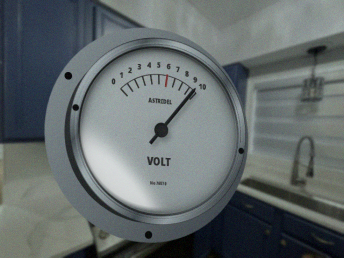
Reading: **9.5** V
